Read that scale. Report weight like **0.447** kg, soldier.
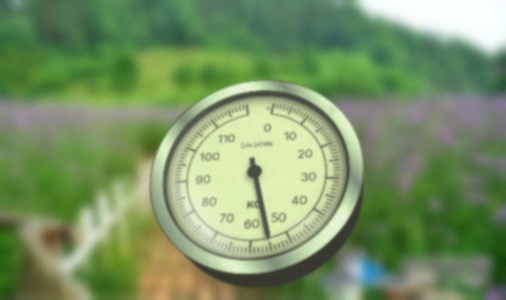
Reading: **55** kg
